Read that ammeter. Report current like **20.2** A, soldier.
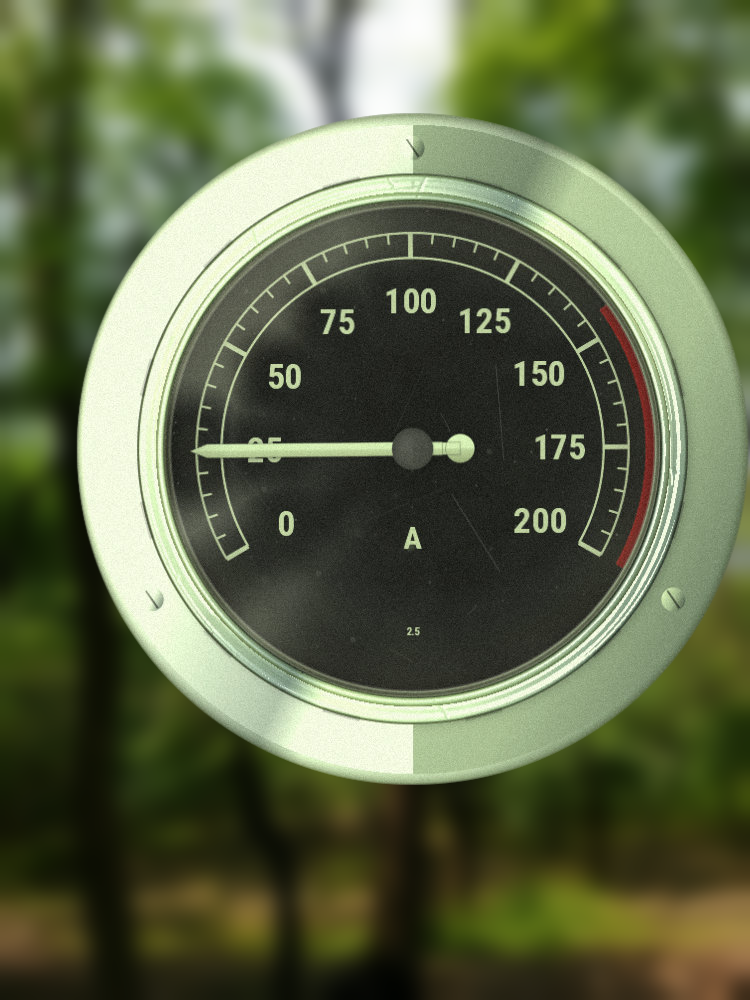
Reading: **25** A
